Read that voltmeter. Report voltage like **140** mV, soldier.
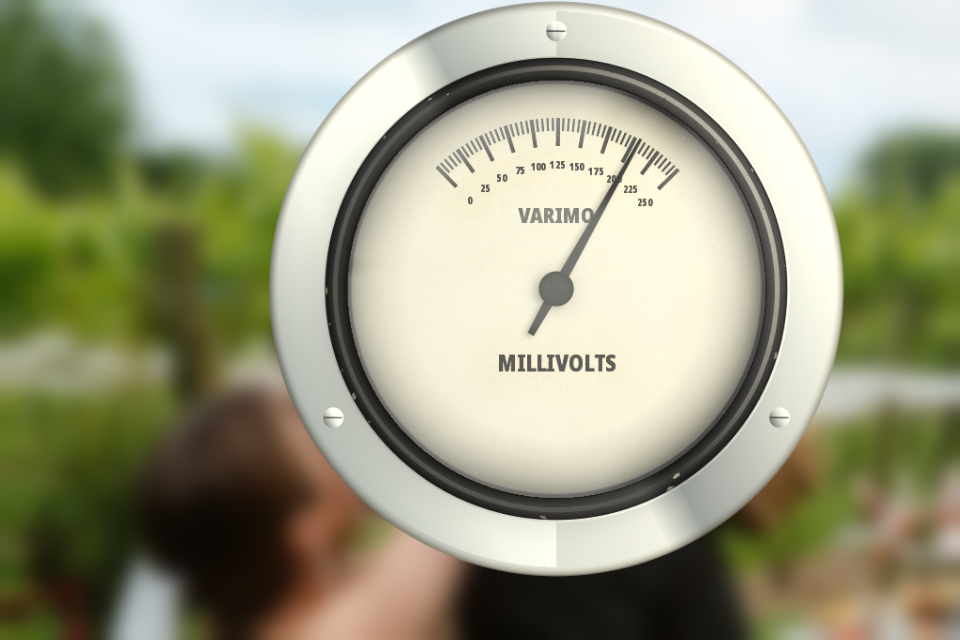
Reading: **205** mV
